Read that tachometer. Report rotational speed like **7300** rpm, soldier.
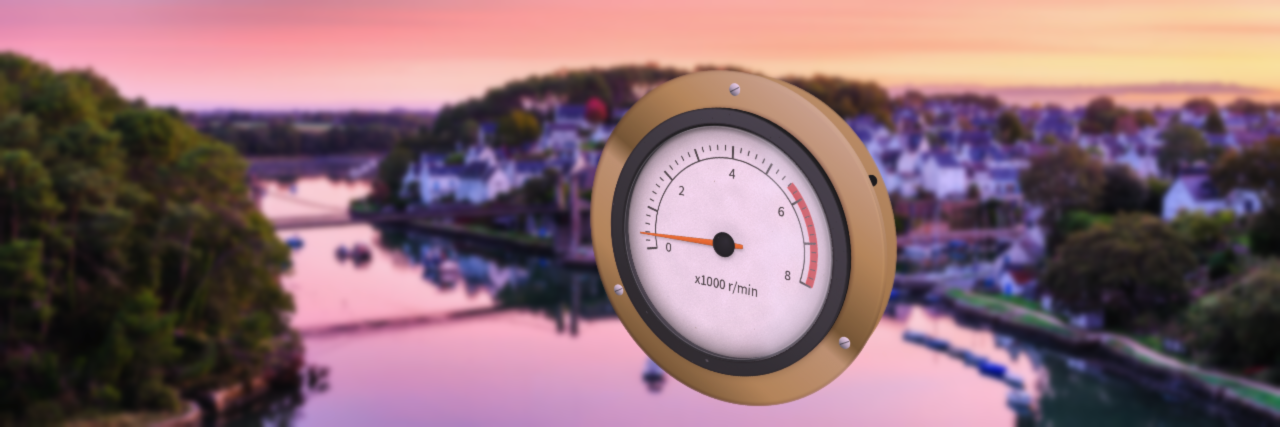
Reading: **400** rpm
